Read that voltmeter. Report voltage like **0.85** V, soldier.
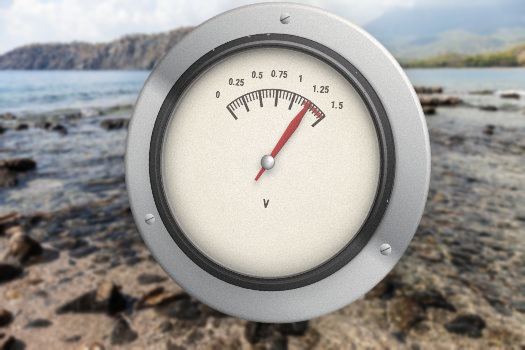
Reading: **1.25** V
